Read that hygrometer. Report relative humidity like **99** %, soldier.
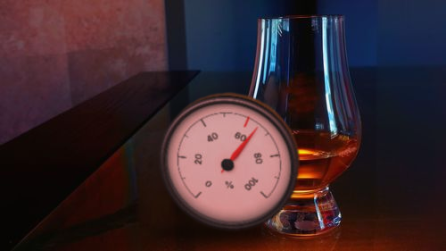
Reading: **65** %
